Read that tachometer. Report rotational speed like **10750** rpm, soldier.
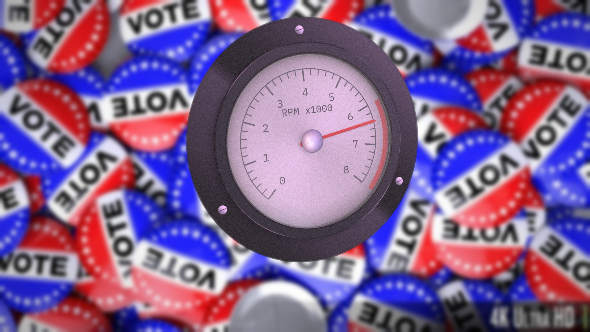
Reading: **6400** rpm
